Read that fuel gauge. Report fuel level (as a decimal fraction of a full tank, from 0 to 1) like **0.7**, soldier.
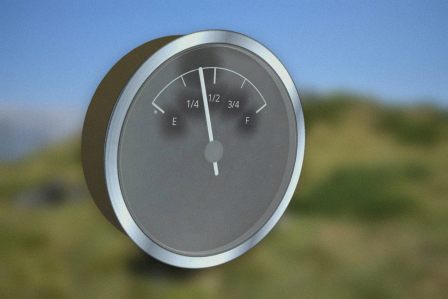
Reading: **0.375**
